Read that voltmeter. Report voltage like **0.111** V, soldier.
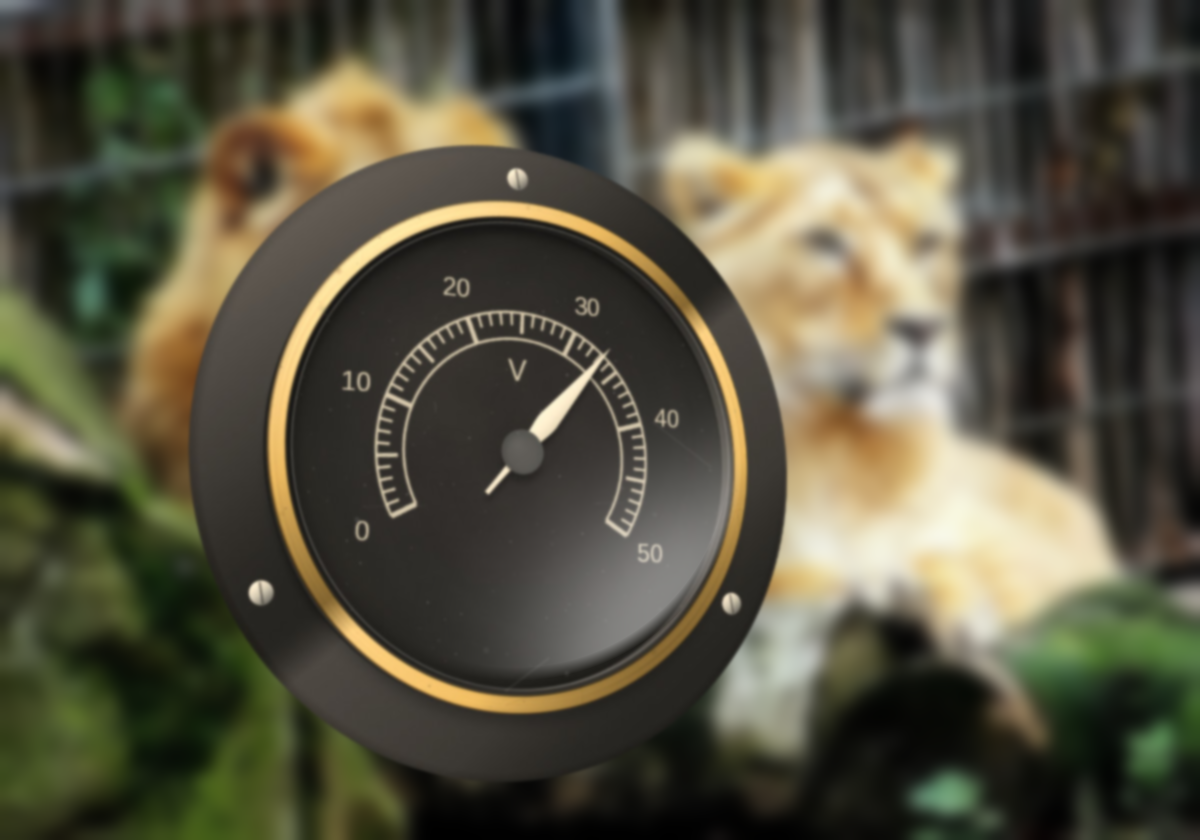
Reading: **33** V
